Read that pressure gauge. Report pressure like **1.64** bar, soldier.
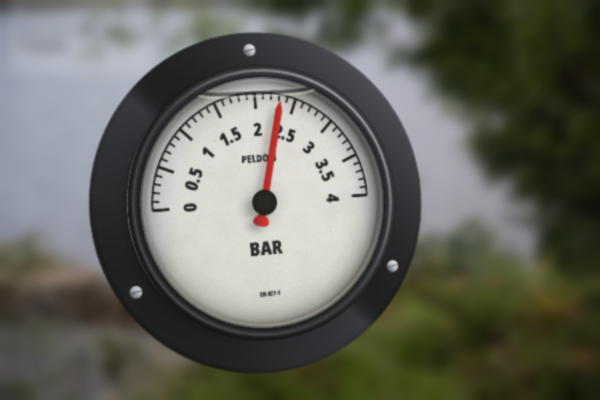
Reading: **2.3** bar
